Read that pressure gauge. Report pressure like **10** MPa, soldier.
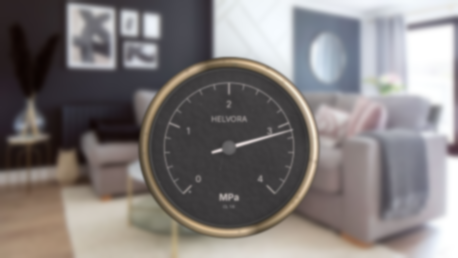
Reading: **3.1** MPa
